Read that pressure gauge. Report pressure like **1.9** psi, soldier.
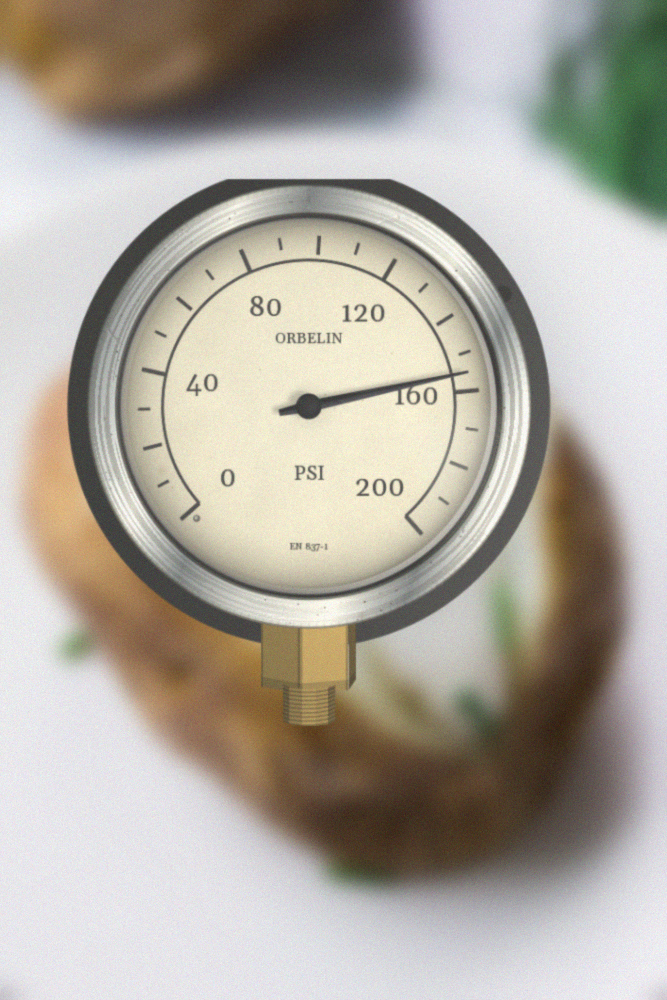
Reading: **155** psi
